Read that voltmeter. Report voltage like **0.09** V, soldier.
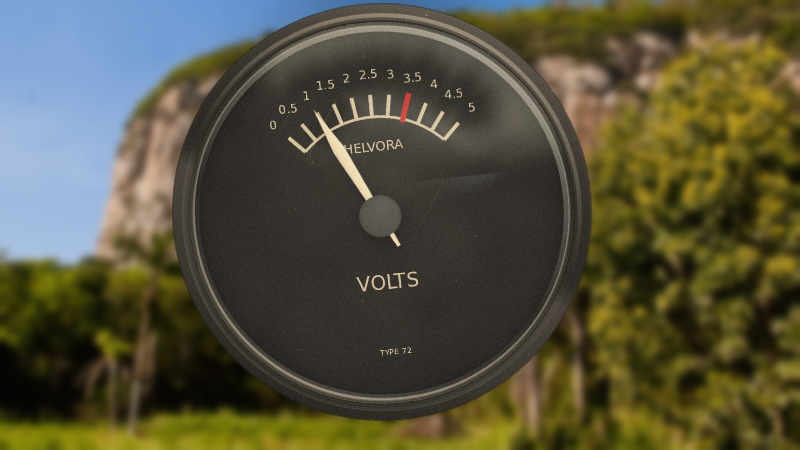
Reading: **1** V
